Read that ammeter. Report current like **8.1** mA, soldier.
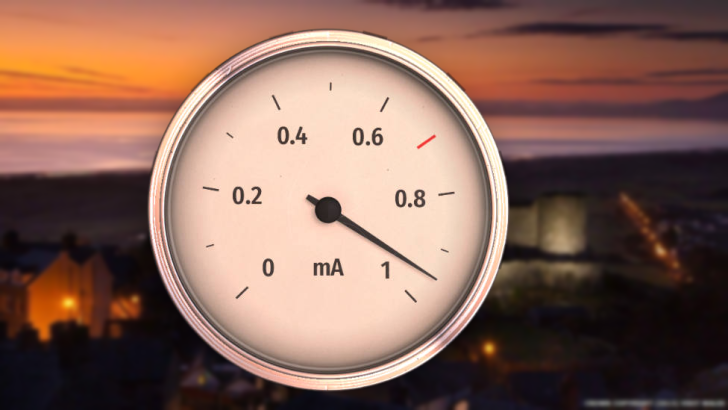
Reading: **0.95** mA
